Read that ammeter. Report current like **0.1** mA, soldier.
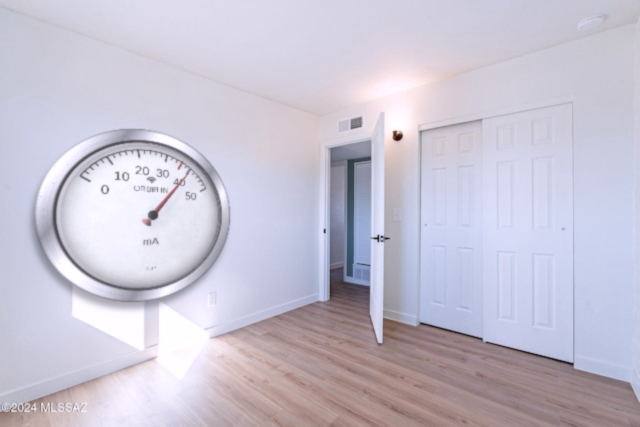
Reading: **40** mA
